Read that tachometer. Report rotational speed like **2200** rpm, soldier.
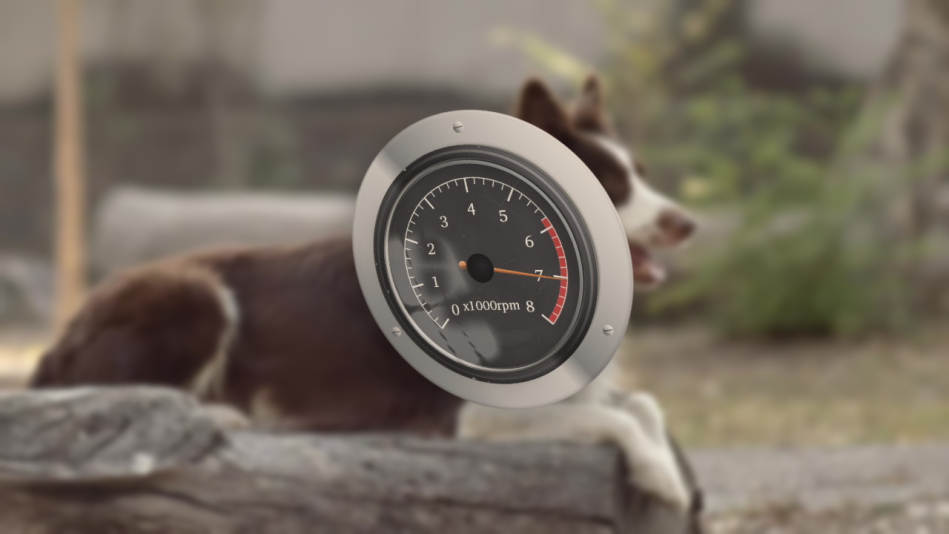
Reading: **7000** rpm
